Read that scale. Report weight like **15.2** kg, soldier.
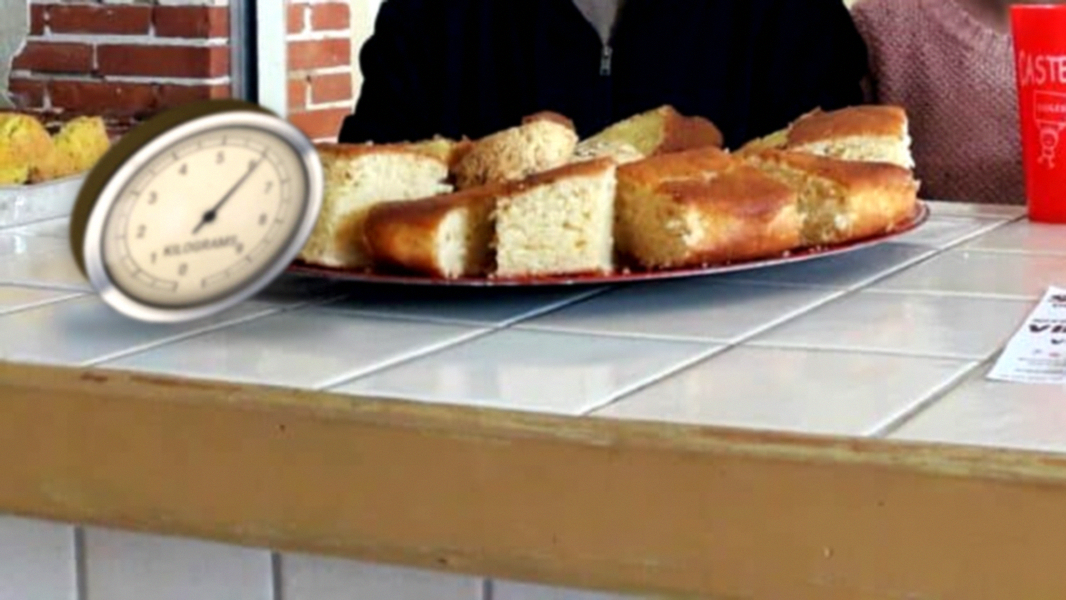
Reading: **6** kg
